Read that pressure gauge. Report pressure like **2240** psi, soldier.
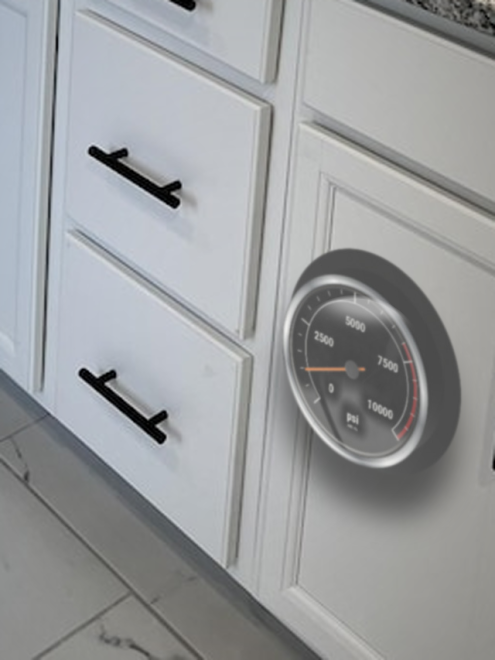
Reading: **1000** psi
